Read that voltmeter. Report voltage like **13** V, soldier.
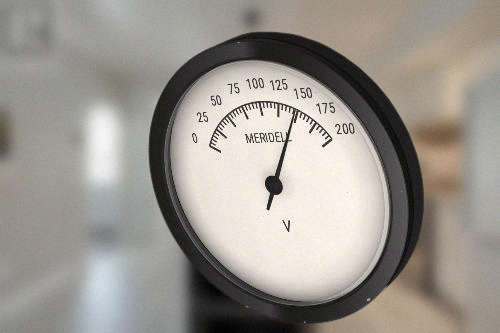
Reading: **150** V
